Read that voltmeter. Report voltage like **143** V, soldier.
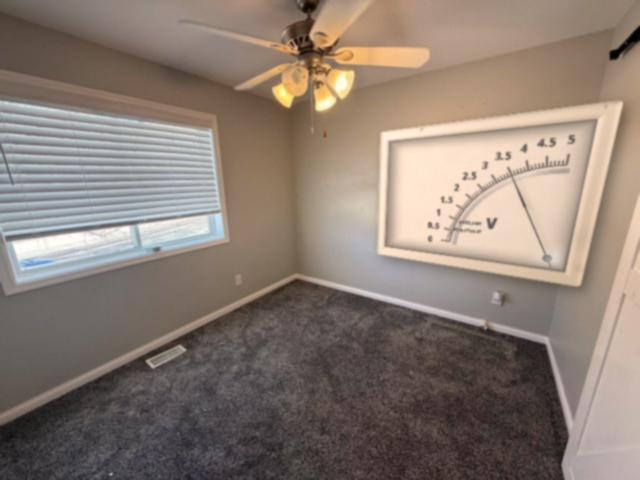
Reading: **3.5** V
